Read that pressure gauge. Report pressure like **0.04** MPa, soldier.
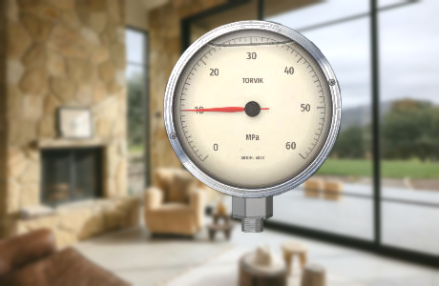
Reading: **10** MPa
